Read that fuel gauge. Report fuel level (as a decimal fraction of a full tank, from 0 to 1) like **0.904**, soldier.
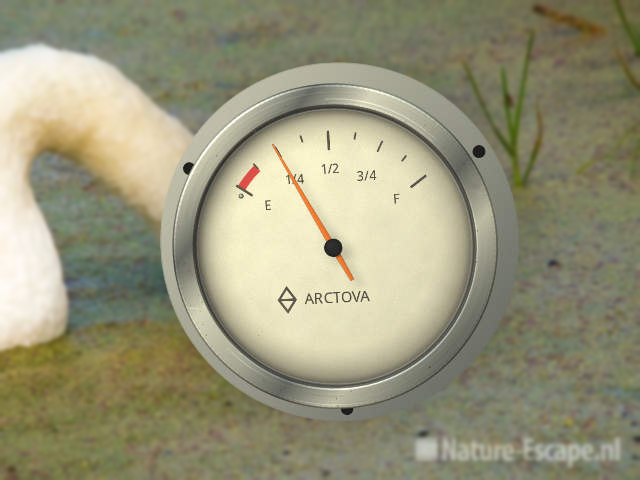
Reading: **0.25**
